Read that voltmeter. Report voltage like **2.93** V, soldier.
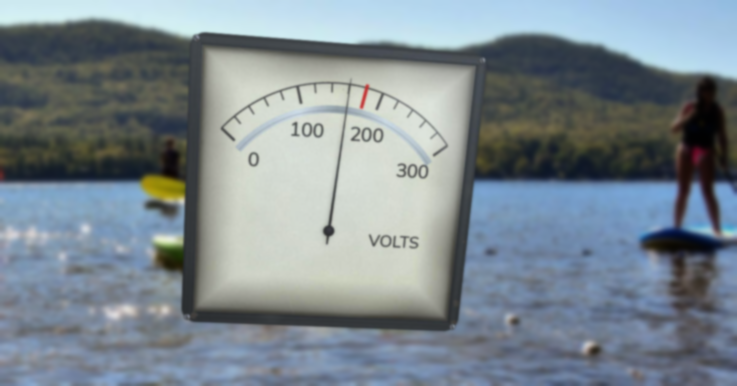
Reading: **160** V
